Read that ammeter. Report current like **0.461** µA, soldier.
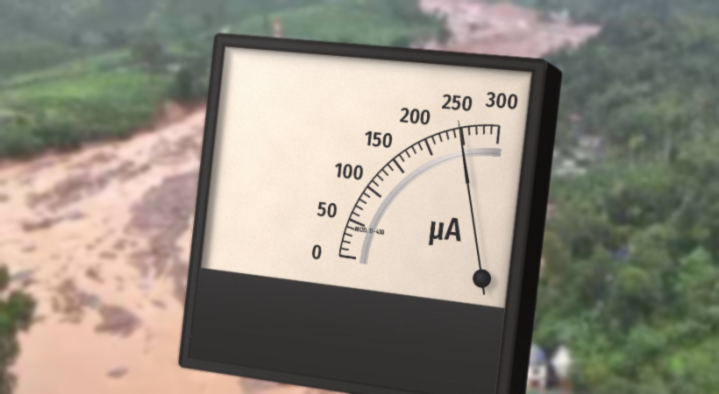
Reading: **250** µA
